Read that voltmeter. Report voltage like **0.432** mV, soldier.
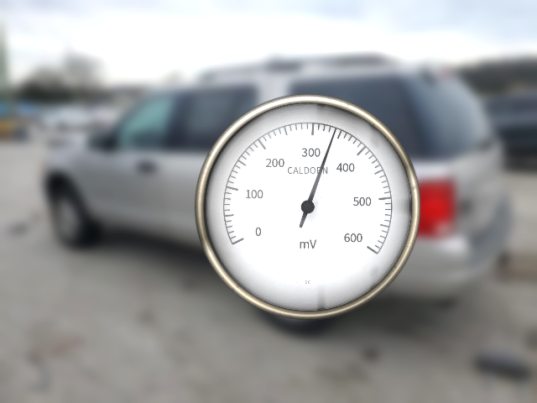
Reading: **340** mV
